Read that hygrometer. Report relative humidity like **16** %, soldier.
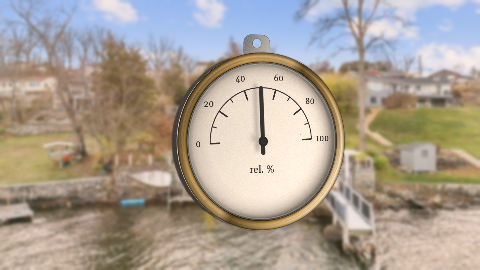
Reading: **50** %
